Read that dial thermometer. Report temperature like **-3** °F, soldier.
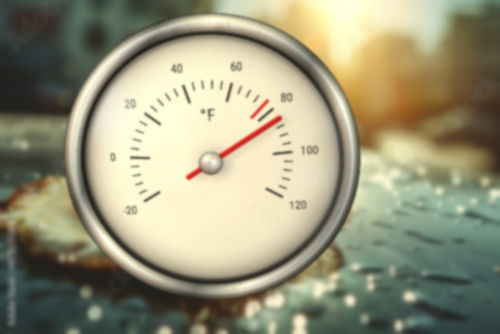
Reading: **84** °F
